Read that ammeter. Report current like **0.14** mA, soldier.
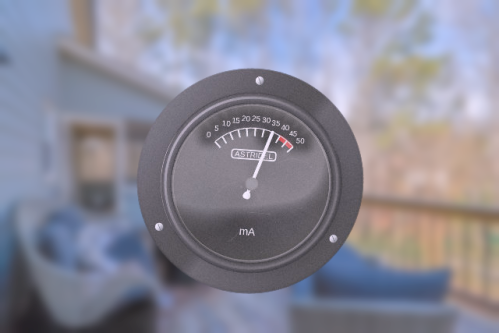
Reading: **35** mA
